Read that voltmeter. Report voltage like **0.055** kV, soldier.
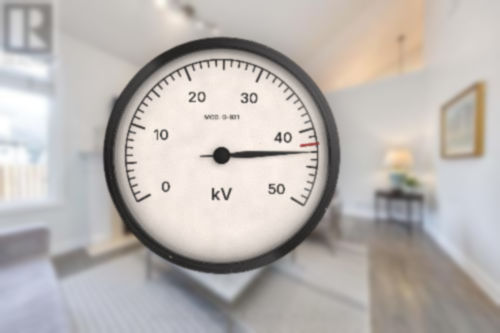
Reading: **43** kV
